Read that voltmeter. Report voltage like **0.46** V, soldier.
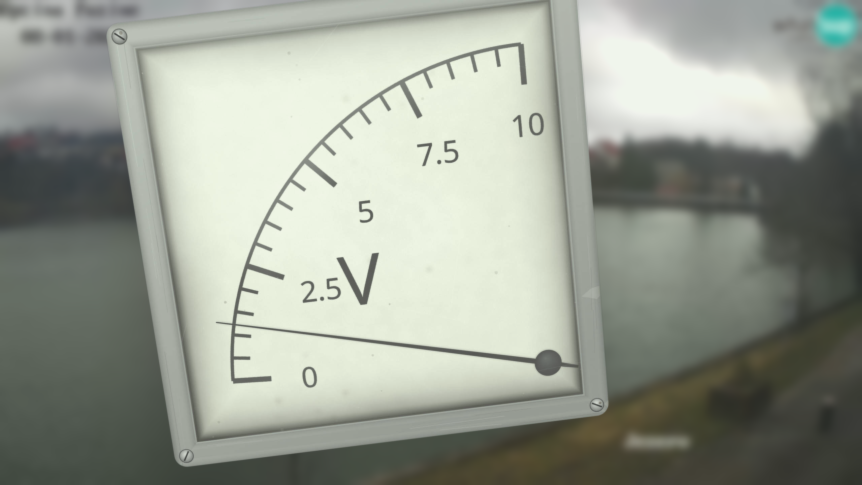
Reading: **1.25** V
